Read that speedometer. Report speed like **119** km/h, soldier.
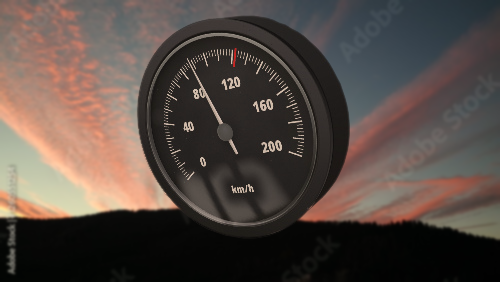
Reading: **90** km/h
